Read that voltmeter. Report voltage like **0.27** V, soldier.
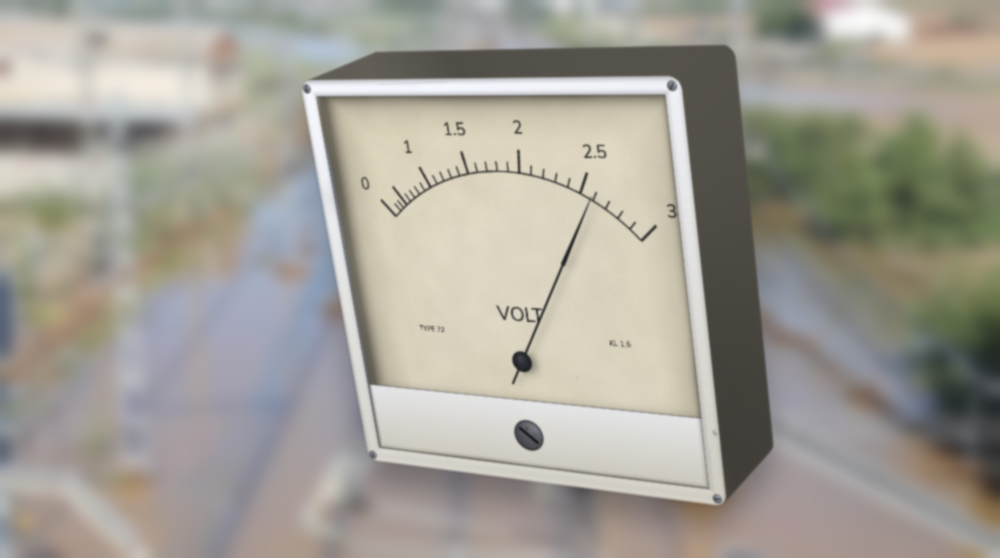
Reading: **2.6** V
